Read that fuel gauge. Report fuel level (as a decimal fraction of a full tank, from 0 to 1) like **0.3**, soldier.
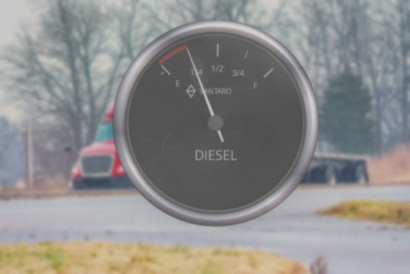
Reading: **0.25**
